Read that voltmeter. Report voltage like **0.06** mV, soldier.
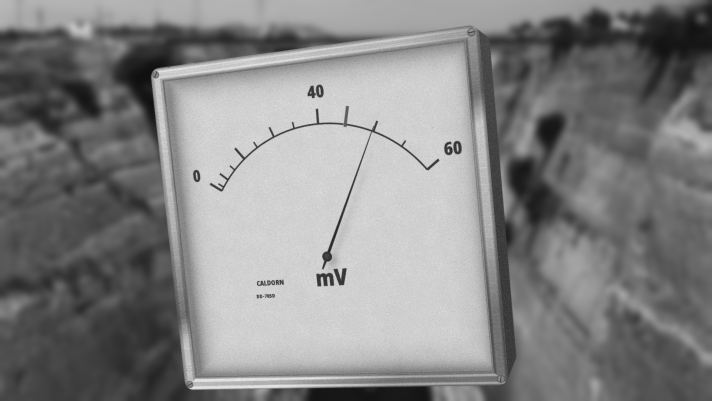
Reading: **50** mV
